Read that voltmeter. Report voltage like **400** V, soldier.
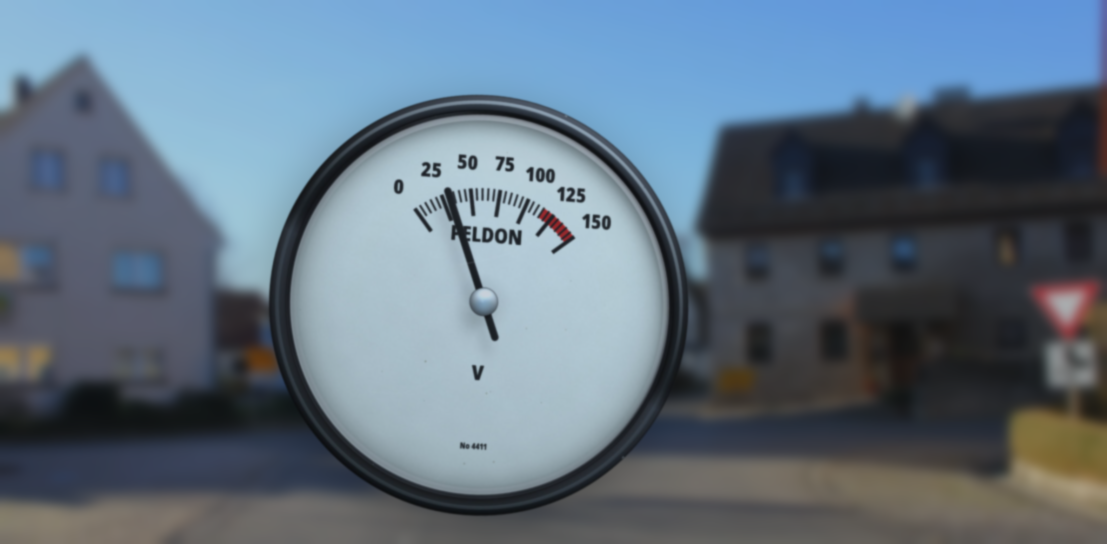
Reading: **30** V
